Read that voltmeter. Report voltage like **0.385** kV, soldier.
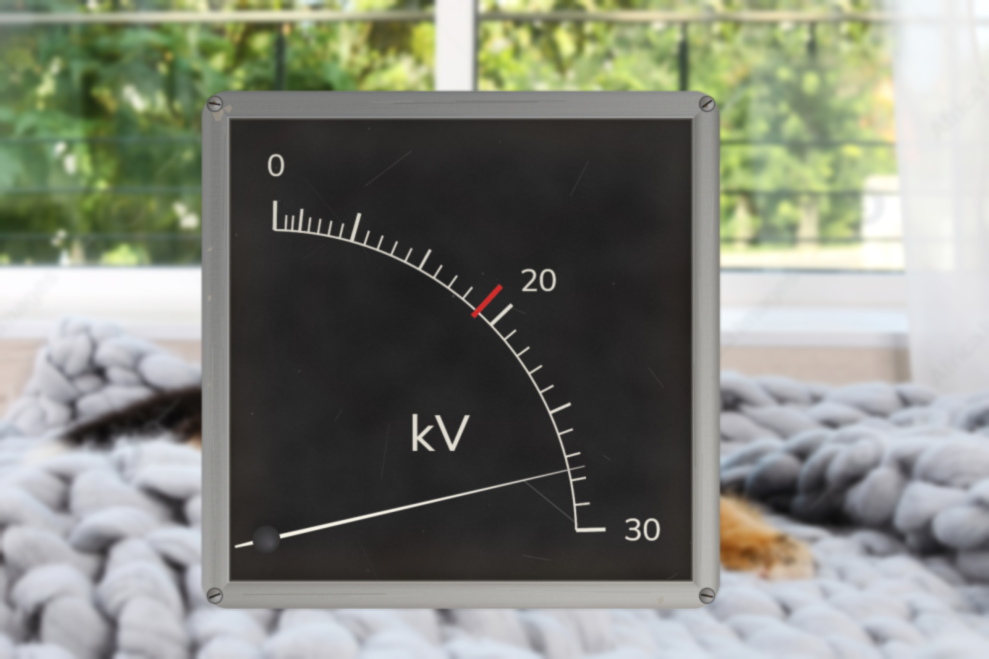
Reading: **27.5** kV
